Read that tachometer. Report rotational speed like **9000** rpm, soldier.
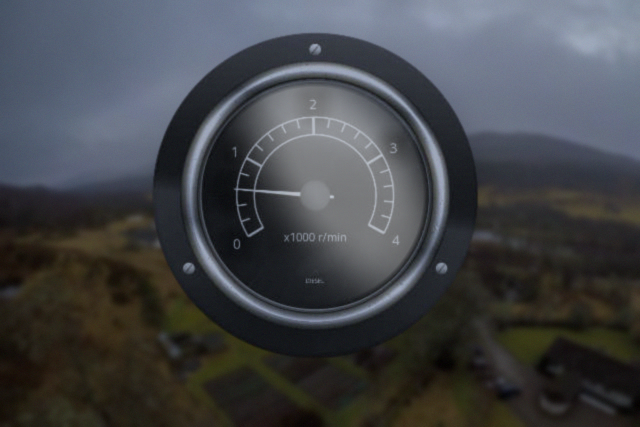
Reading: **600** rpm
